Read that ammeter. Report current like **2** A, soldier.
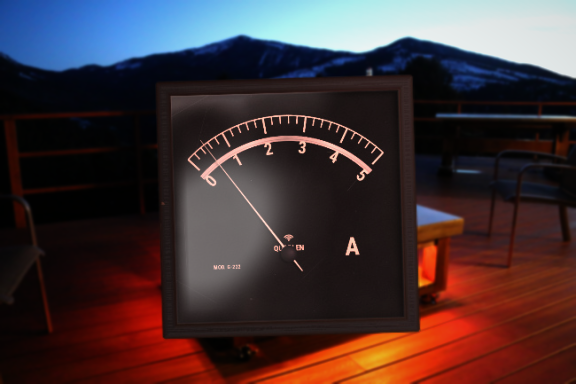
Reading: **0.5** A
